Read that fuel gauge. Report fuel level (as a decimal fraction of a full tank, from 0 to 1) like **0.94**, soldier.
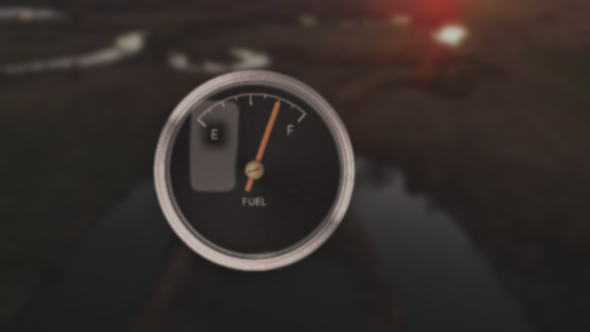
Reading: **0.75**
